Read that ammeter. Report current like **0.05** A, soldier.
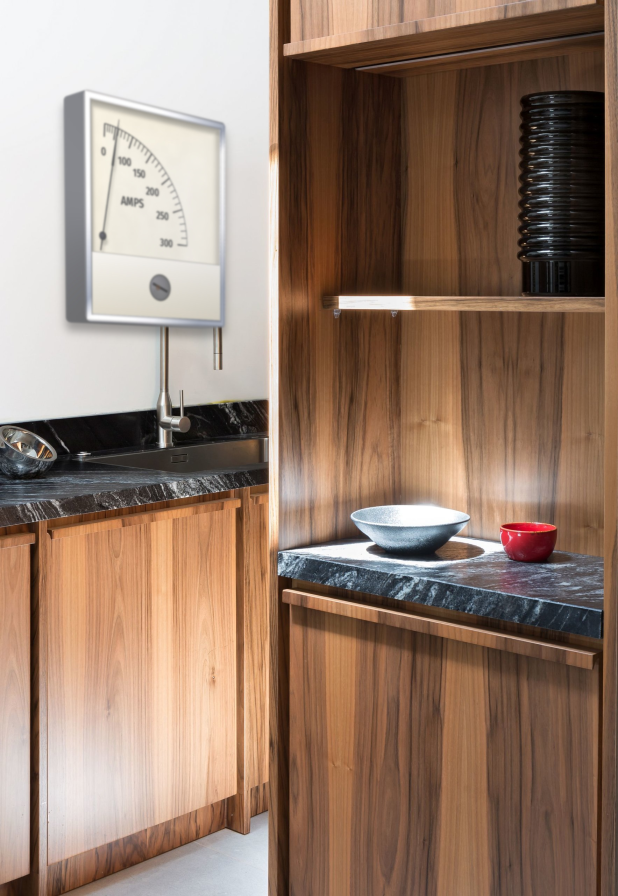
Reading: **50** A
